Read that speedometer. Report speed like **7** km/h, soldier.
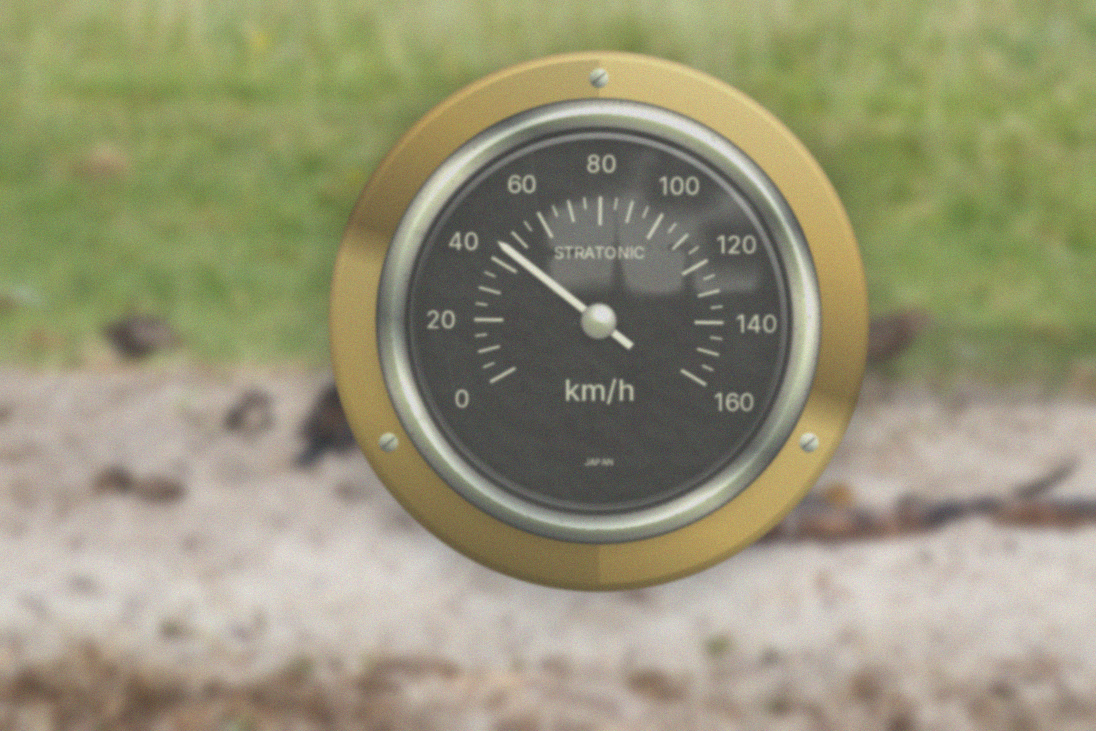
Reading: **45** km/h
